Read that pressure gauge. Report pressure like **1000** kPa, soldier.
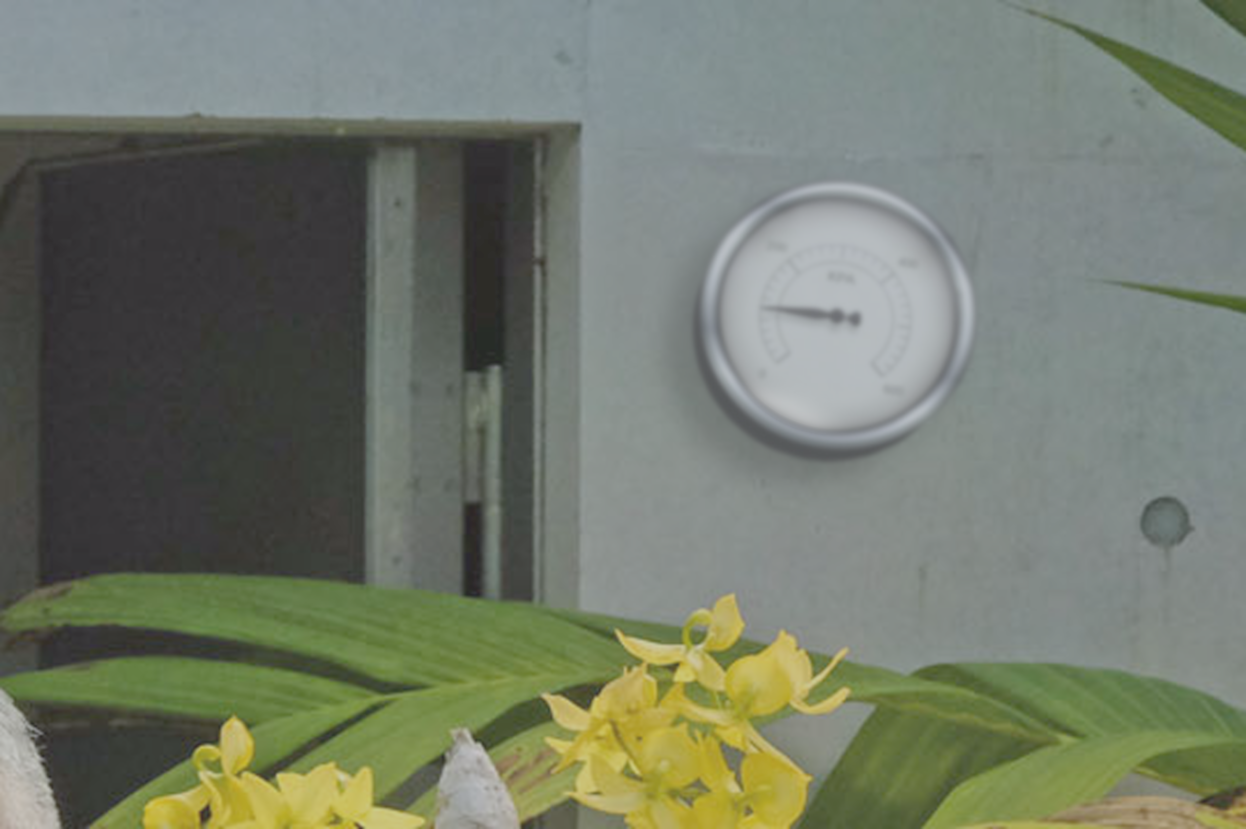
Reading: **100** kPa
